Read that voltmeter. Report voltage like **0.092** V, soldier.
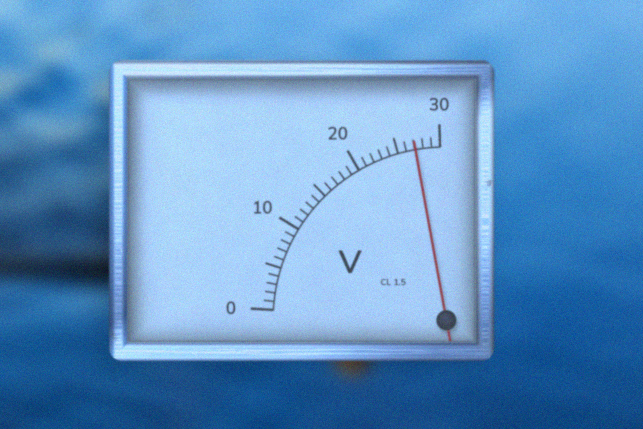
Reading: **27** V
